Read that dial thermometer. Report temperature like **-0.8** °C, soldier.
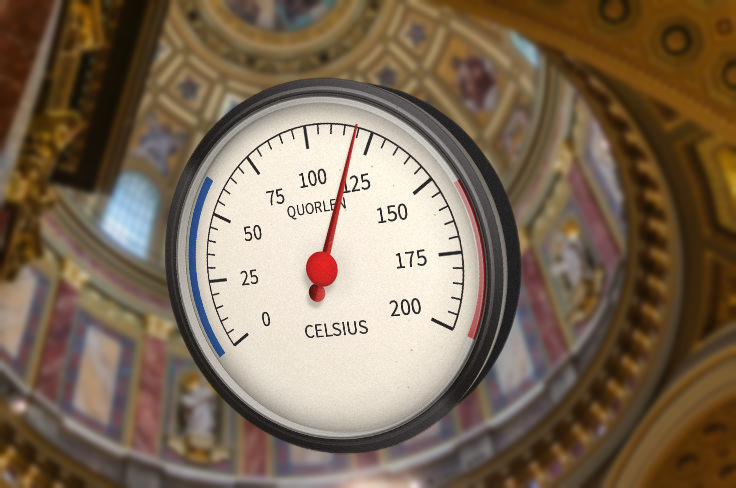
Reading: **120** °C
